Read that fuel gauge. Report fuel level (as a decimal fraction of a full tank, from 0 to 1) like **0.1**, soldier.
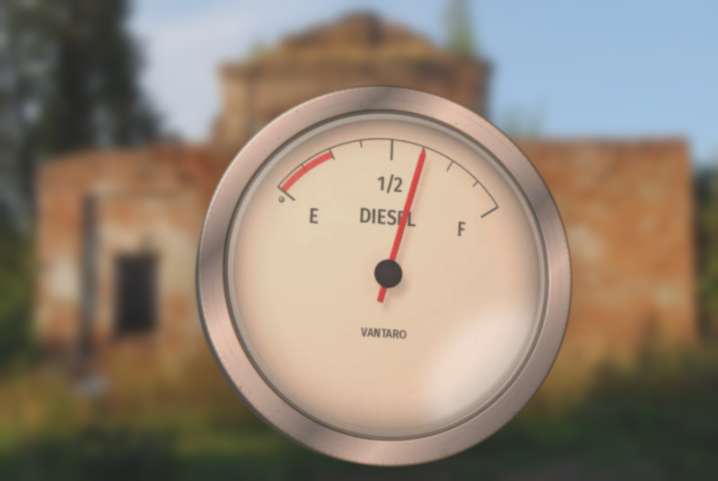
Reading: **0.625**
